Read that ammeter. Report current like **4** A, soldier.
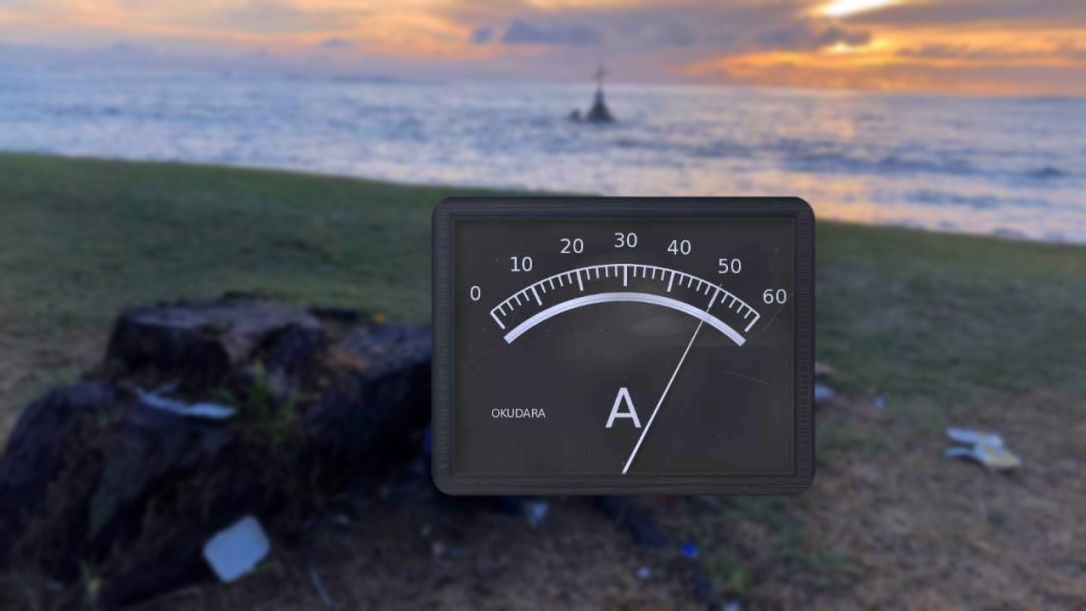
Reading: **50** A
